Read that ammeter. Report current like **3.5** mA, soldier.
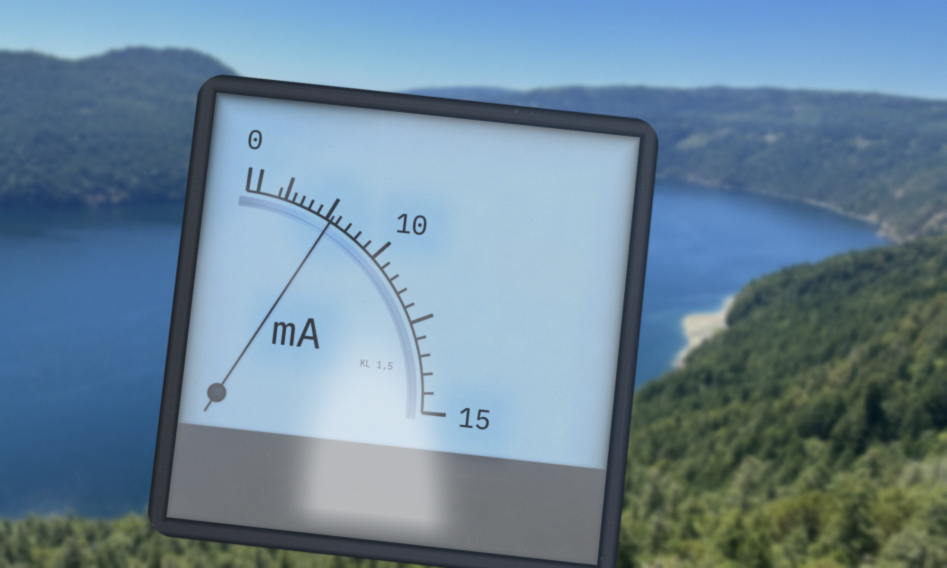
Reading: **7.75** mA
